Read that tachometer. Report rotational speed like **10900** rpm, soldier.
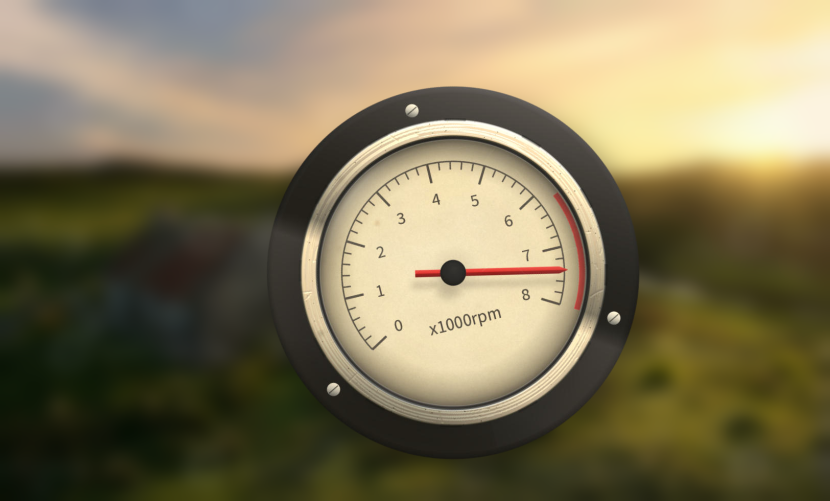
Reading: **7400** rpm
